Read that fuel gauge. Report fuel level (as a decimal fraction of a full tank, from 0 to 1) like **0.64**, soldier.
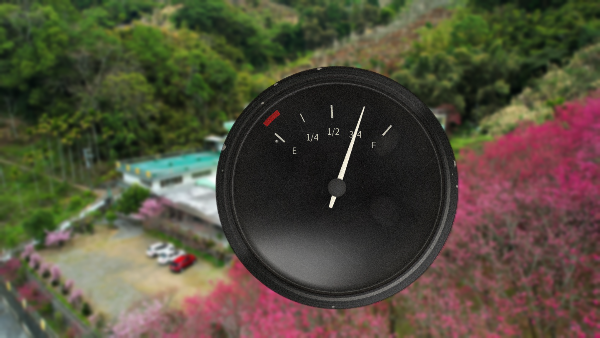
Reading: **0.75**
